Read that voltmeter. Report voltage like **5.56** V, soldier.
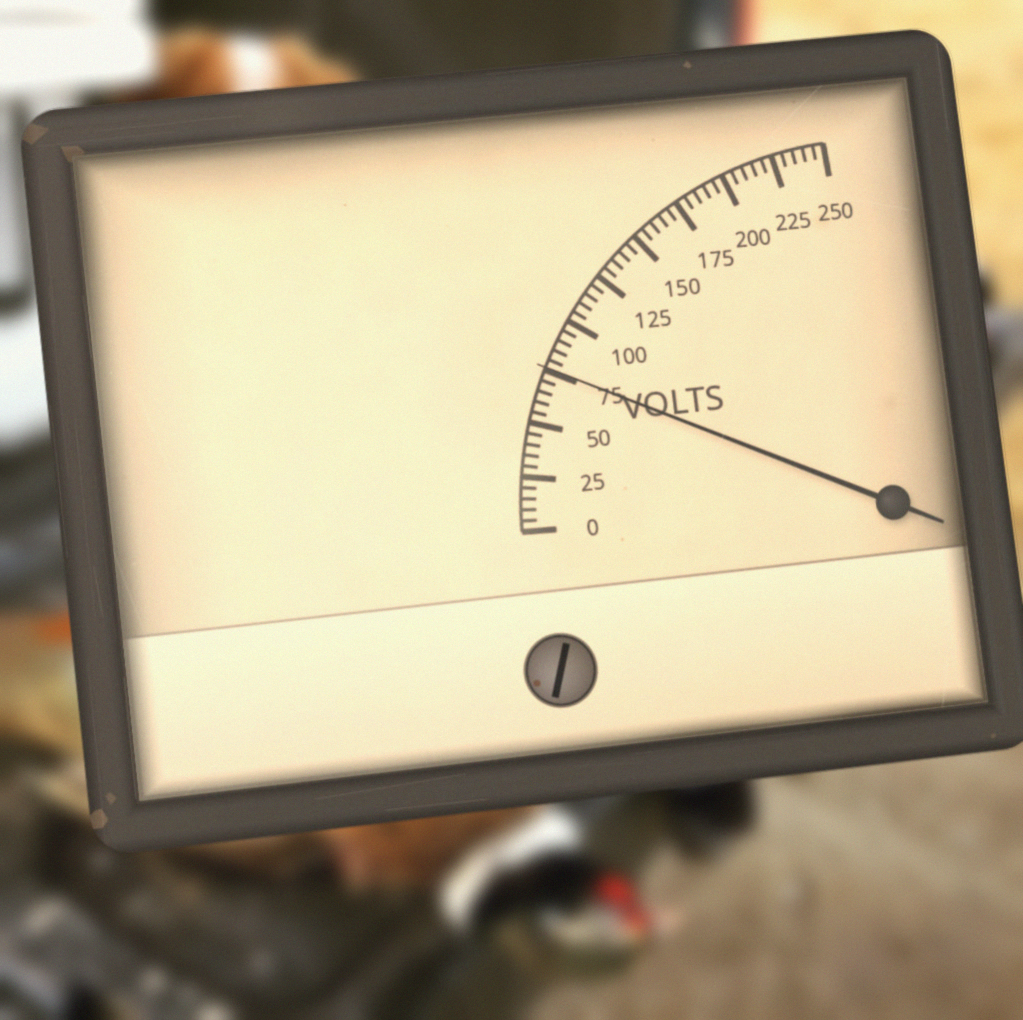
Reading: **75** V
